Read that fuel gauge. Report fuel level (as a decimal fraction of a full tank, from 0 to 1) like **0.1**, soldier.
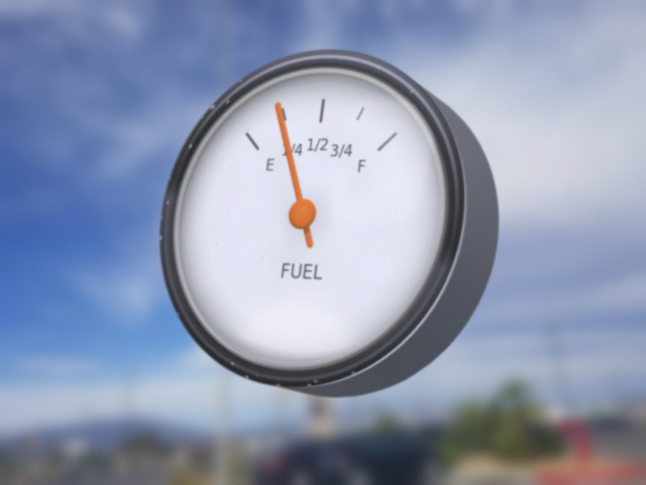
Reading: **0.25**
